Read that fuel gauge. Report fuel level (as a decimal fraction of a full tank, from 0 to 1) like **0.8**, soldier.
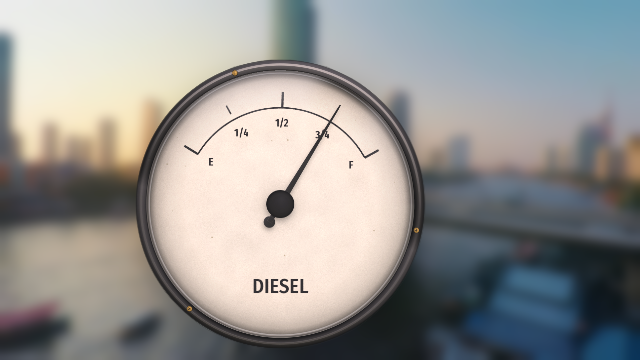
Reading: **0.75**
